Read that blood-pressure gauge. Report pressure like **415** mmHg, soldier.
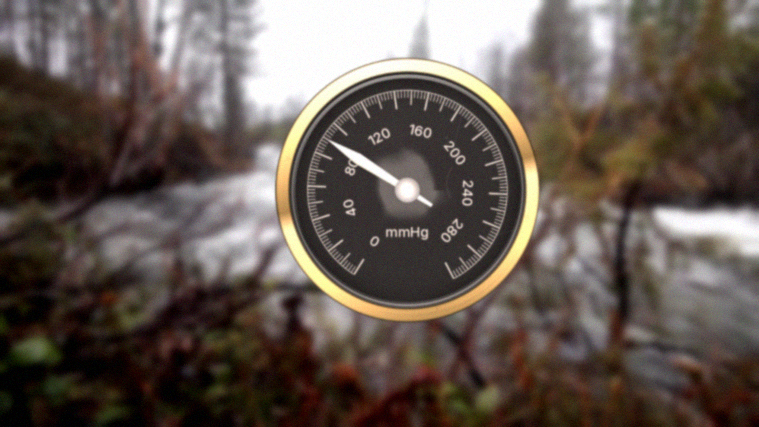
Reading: **90** mmHg
